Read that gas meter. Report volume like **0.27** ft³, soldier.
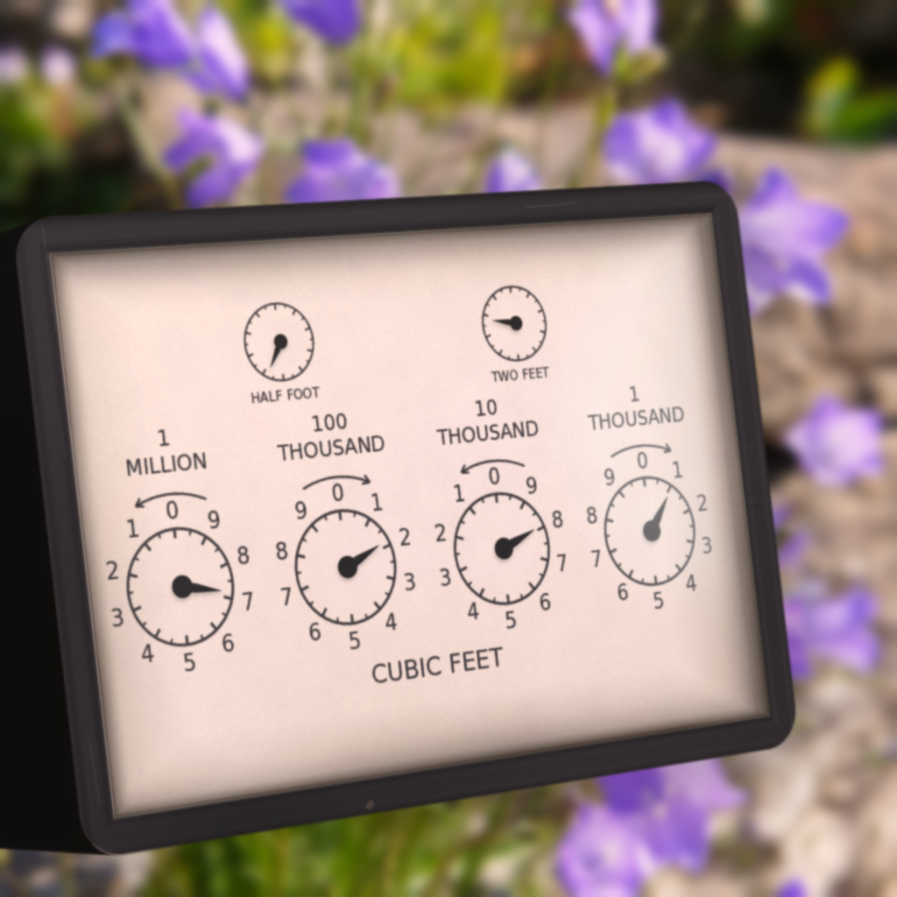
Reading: **718100** ft³
